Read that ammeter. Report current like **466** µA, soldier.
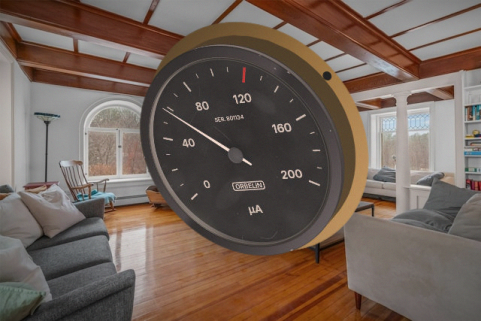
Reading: **60** µA
